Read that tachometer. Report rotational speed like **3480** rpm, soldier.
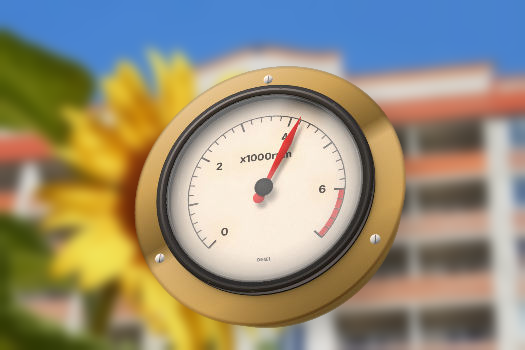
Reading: **4200** rpm
